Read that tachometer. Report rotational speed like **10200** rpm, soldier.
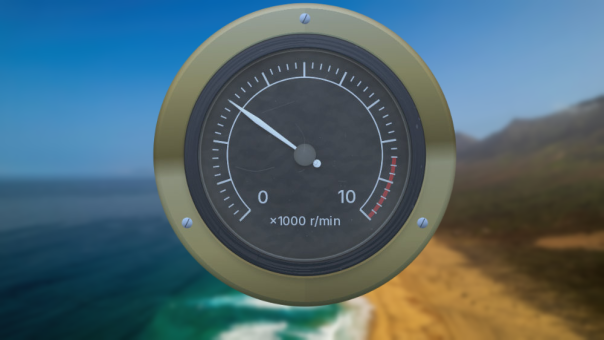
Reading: **3000** rpm
